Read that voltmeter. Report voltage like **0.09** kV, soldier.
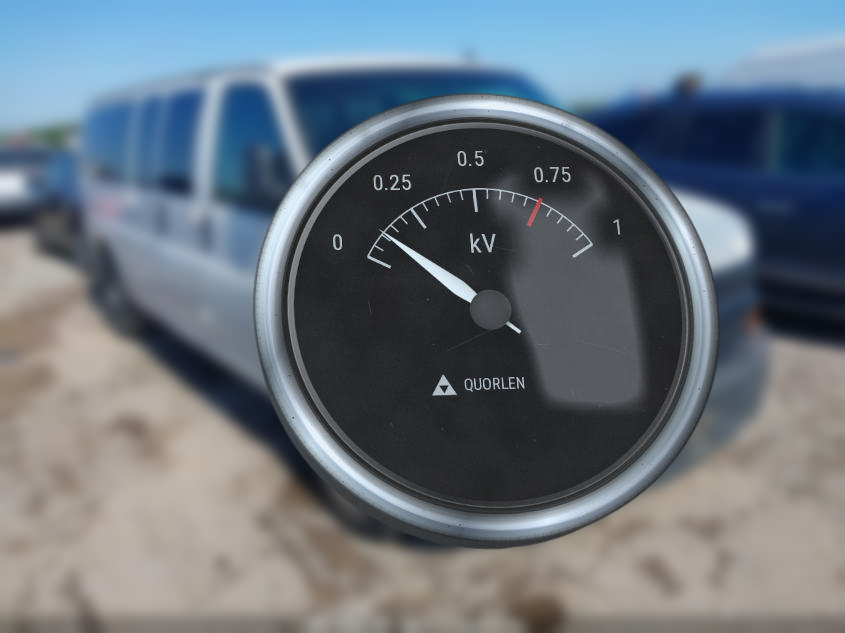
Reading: **0.1** kV
